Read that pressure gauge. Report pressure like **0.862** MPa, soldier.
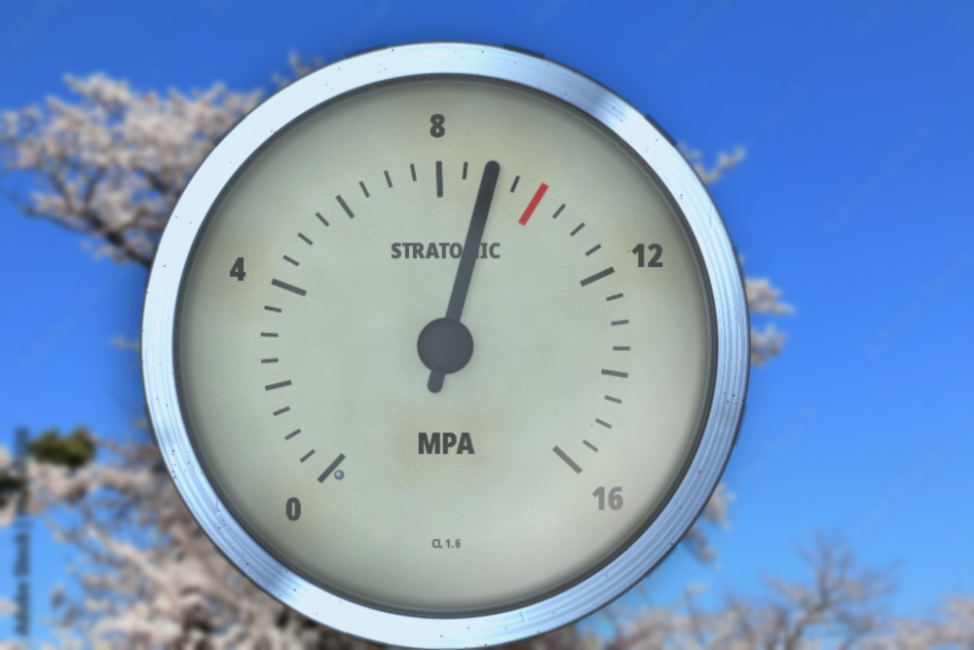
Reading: **9** MPa
